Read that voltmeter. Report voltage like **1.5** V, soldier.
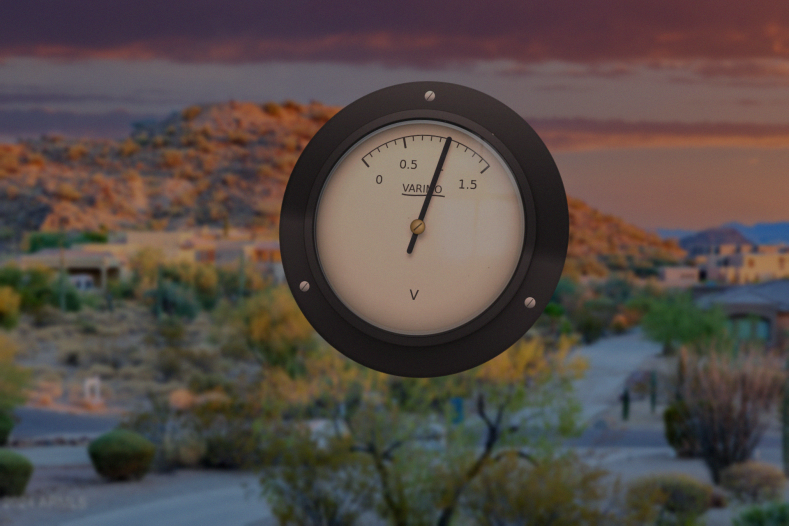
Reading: **1** V
